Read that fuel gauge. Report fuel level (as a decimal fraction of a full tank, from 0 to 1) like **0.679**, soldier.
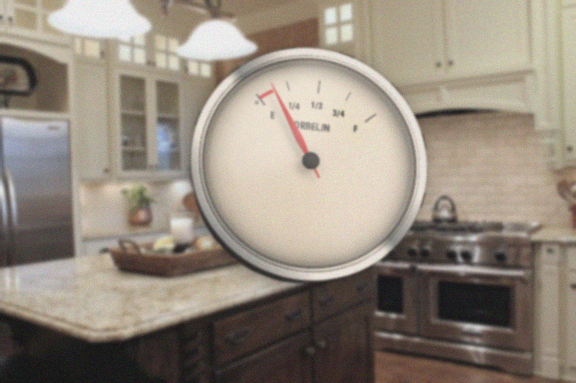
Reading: **0.125**
